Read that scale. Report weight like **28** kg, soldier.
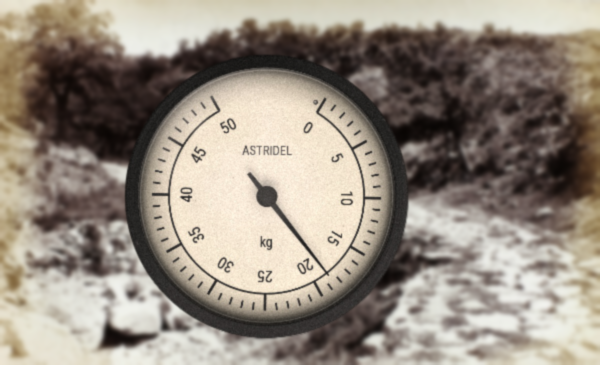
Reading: **18.5** kg
